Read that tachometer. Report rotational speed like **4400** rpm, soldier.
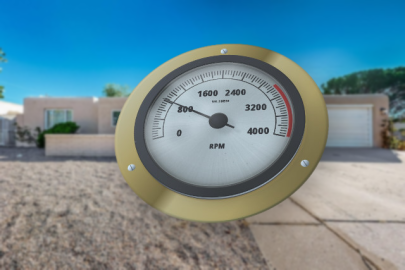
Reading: **800** rpm
